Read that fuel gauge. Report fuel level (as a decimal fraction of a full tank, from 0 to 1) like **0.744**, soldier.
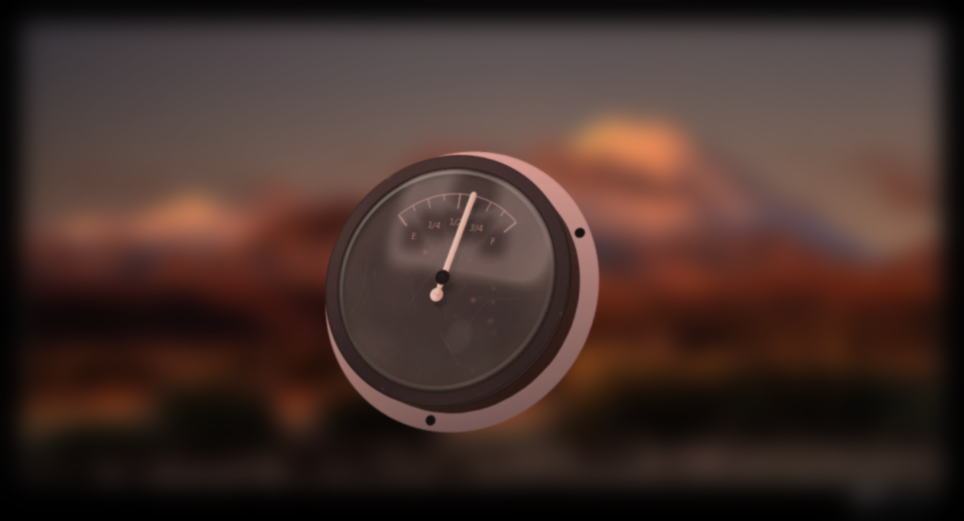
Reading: **0.625**
